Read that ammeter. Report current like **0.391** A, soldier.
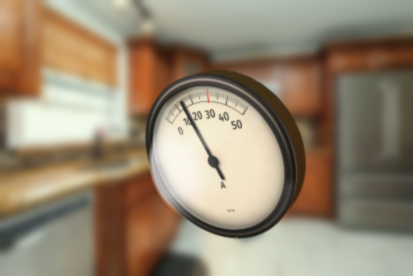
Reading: **15** A
